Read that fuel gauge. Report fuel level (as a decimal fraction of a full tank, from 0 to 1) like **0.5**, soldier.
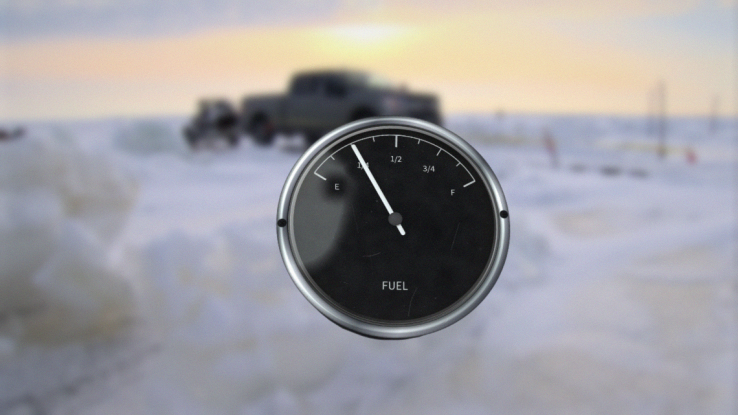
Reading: **0.25**
